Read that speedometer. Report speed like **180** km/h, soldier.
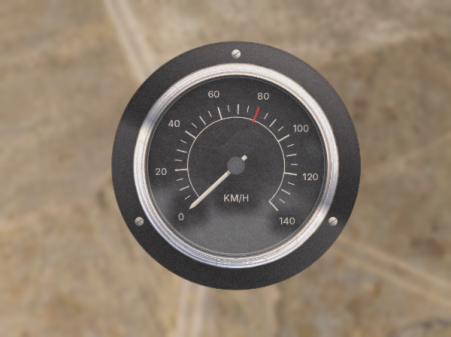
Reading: **0** km/h
